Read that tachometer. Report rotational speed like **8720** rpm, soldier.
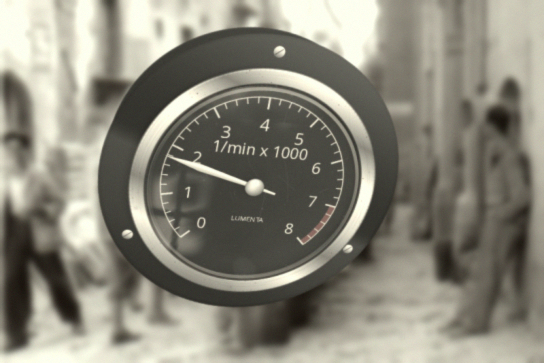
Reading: **1800** rpm
